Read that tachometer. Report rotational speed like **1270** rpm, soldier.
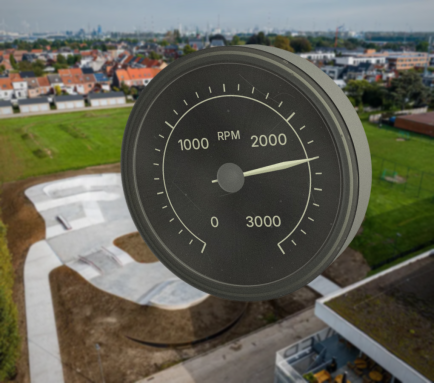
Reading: **2300** rpm
